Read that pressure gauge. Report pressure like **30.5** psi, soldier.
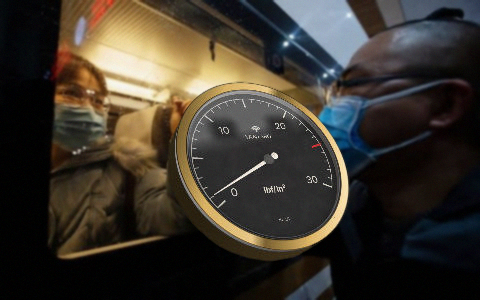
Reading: **1** psi
